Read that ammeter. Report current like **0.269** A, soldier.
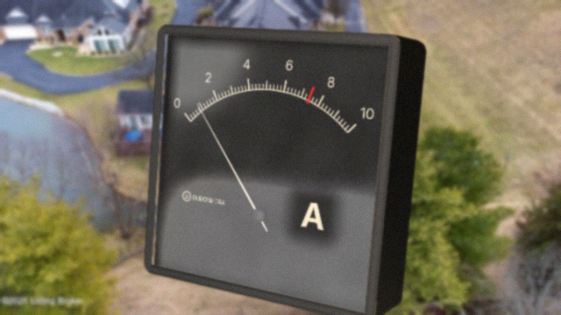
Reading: **1** A
